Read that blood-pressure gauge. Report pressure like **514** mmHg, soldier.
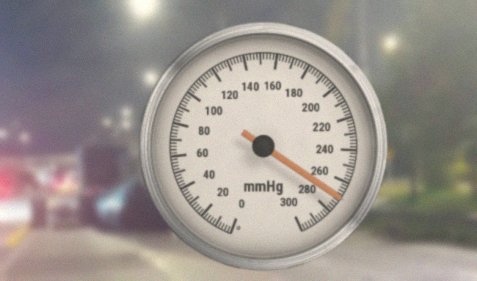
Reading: **270** mmHg
